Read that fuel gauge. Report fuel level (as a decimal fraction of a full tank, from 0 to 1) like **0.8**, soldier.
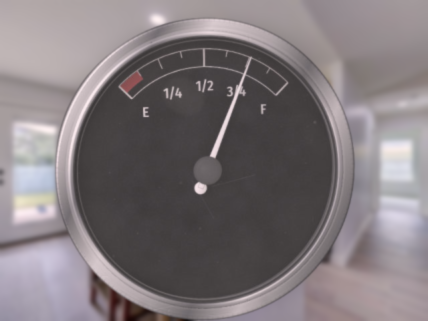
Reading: **0.75**
